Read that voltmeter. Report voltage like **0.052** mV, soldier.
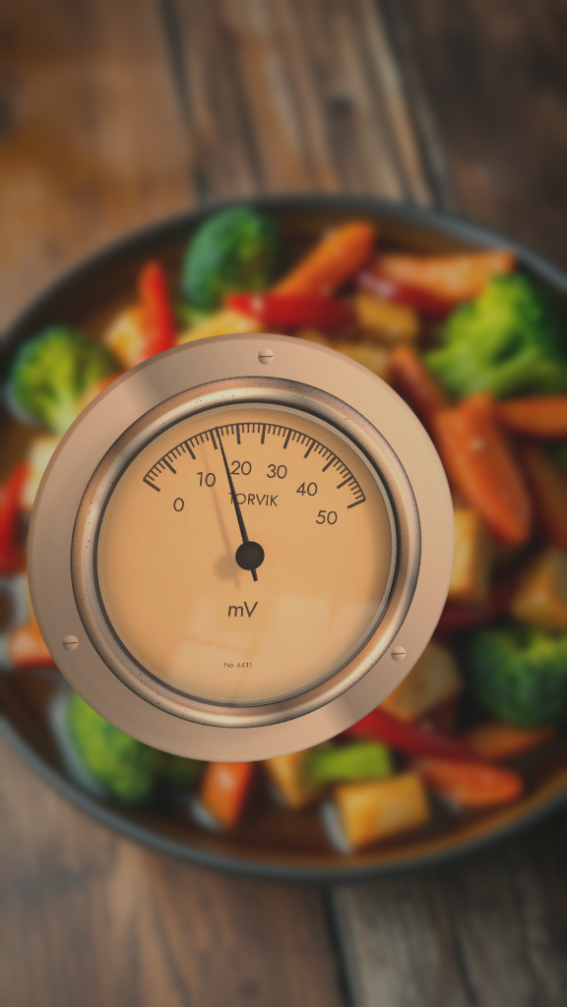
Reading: **16** mV
